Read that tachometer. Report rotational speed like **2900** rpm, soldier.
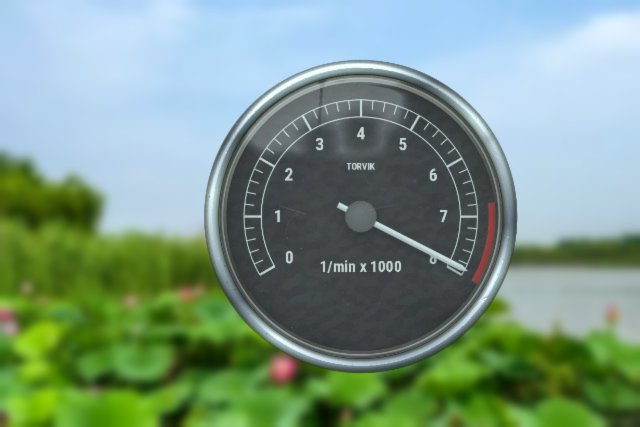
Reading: **7900** rpm
